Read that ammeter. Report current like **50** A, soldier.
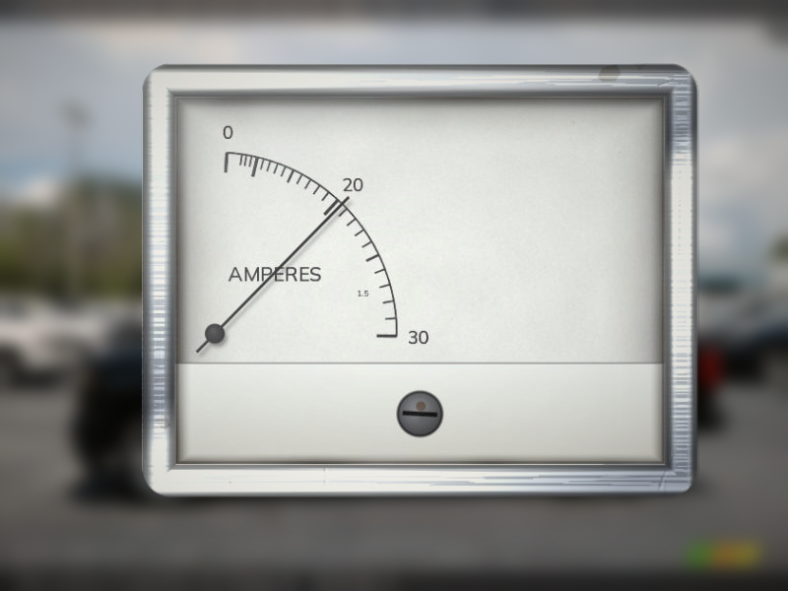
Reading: **20.5** A
